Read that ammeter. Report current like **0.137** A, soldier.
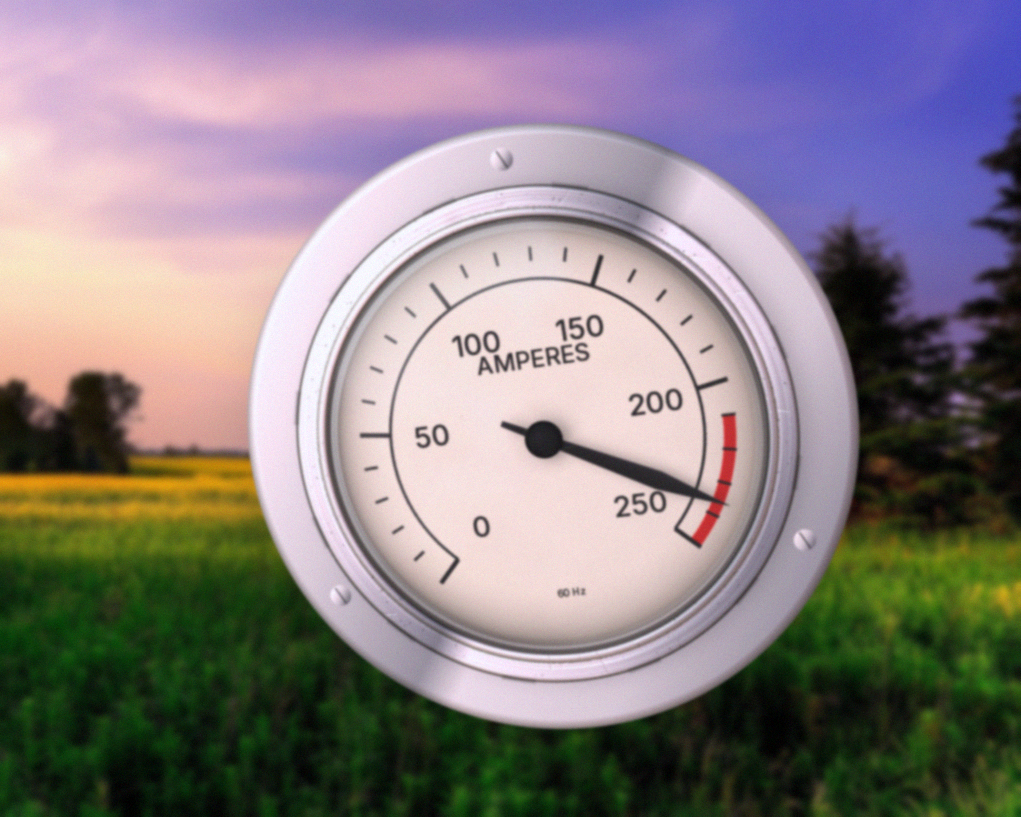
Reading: **235** A
